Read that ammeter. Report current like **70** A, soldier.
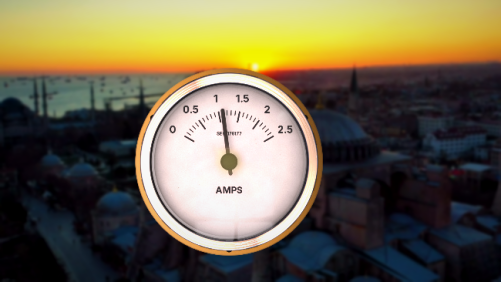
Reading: **1.1** A
